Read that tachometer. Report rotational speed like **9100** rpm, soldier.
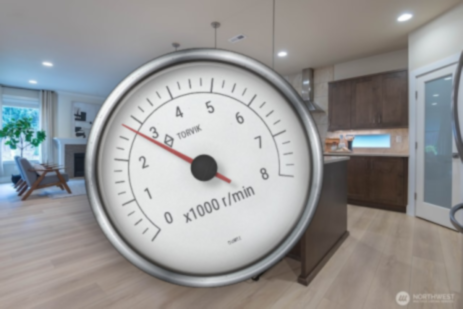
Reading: **2750** rpm
